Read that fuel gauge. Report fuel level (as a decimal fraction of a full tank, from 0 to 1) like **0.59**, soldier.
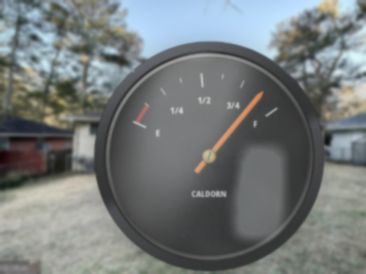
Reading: **0.875**
